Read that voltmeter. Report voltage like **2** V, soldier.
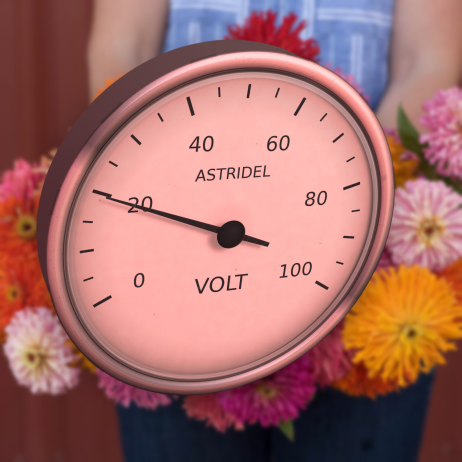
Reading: **20** V
